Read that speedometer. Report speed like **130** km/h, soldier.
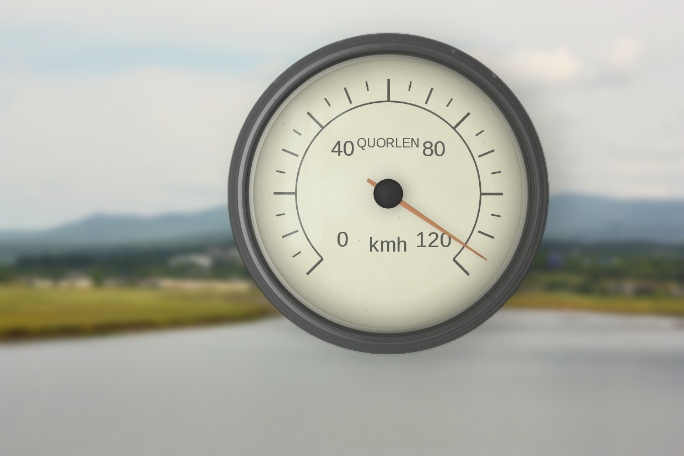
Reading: **115** km/h
